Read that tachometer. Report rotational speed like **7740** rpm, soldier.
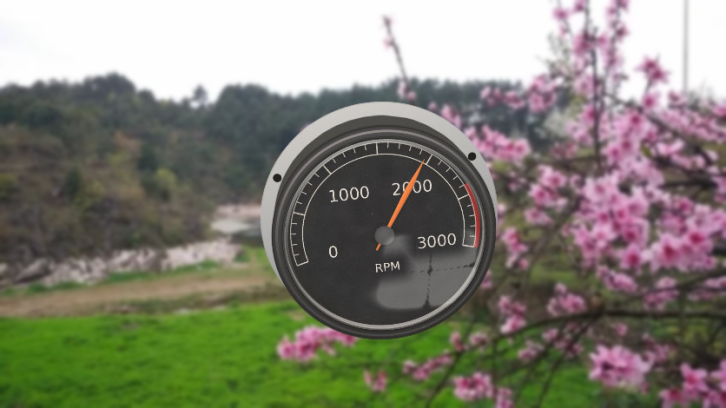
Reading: **1950** rpm
